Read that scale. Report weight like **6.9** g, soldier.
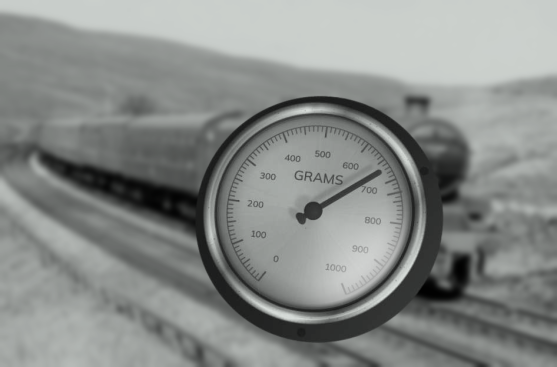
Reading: **670** g
